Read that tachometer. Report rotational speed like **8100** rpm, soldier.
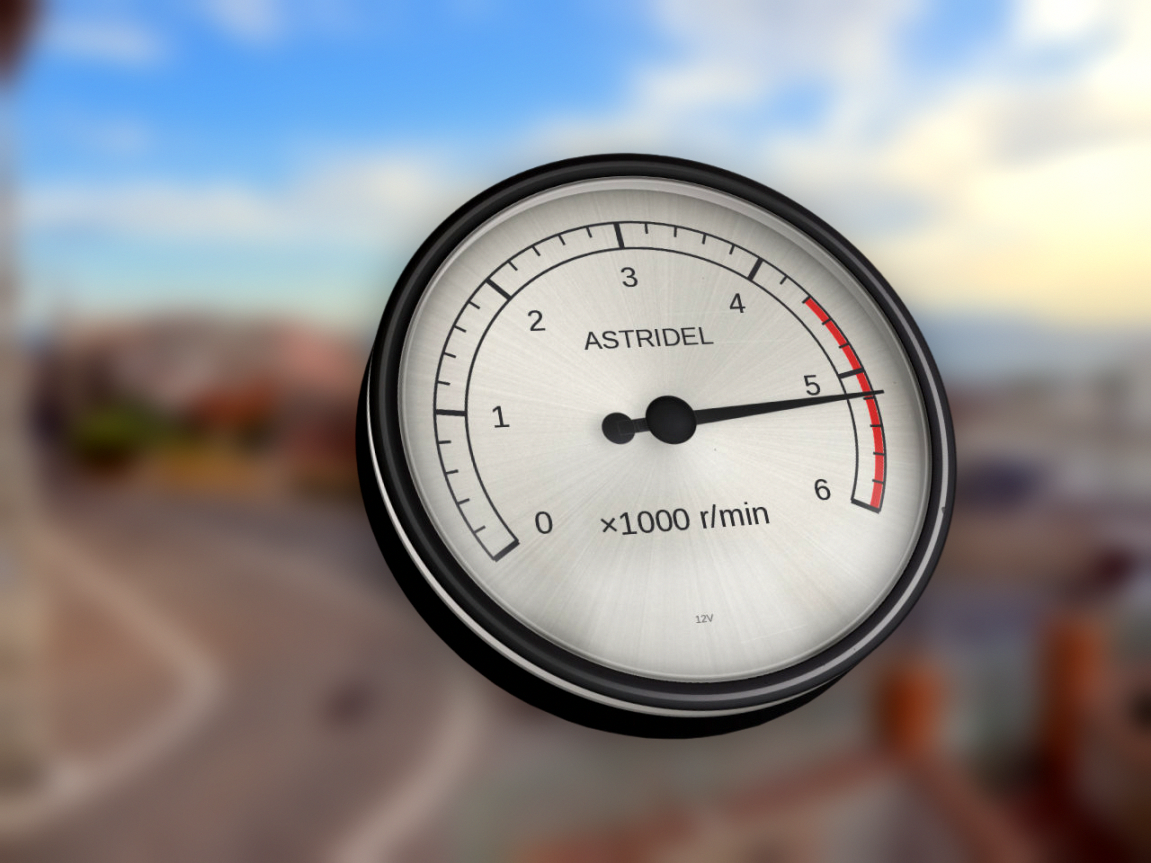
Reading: **5200** rpm
